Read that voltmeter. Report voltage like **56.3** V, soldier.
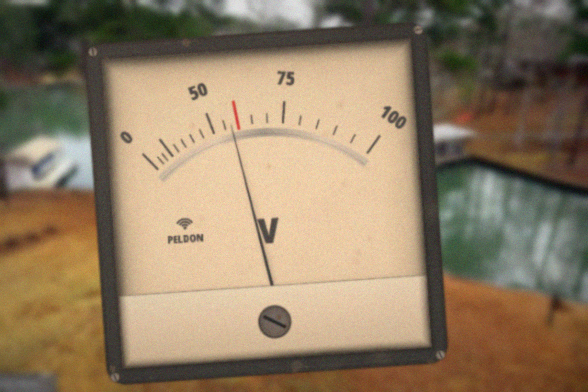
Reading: **57.5** V
